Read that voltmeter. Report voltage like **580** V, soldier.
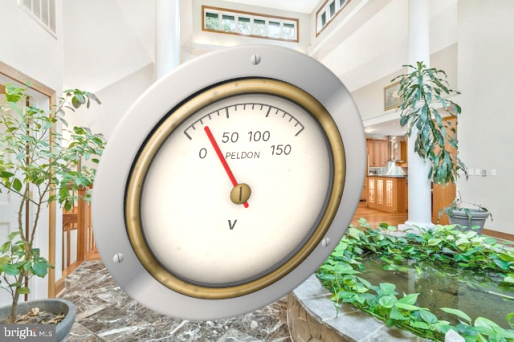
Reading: **20** V
